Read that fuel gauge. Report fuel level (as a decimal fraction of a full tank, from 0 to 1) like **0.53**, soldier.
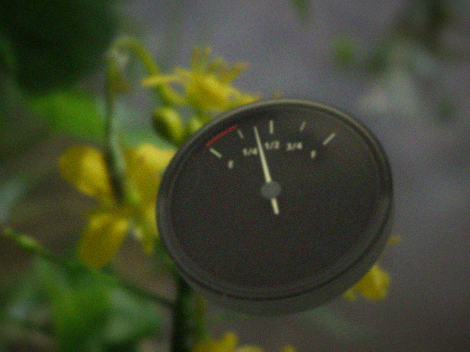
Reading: **0.375**
